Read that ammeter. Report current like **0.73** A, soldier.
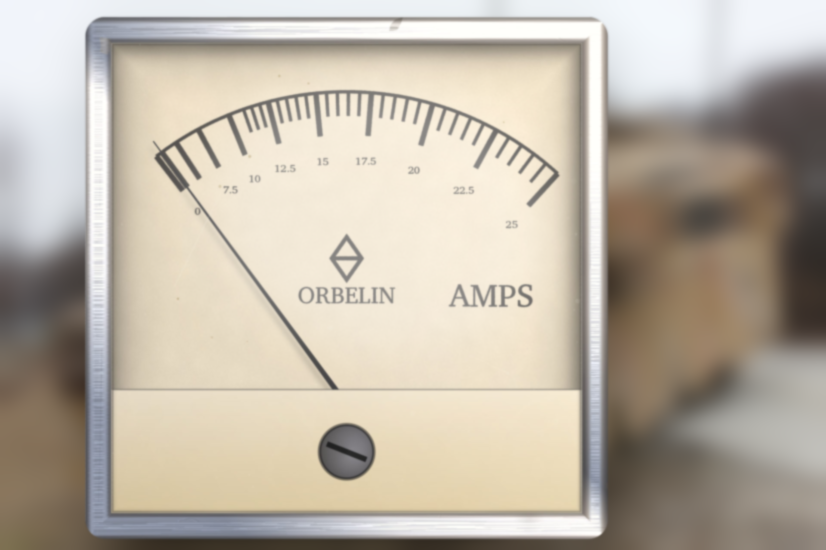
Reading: **2.5** A
